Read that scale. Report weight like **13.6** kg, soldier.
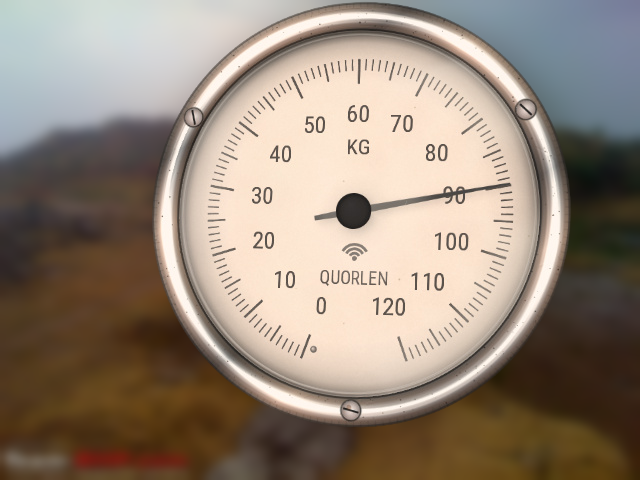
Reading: **90** kg
